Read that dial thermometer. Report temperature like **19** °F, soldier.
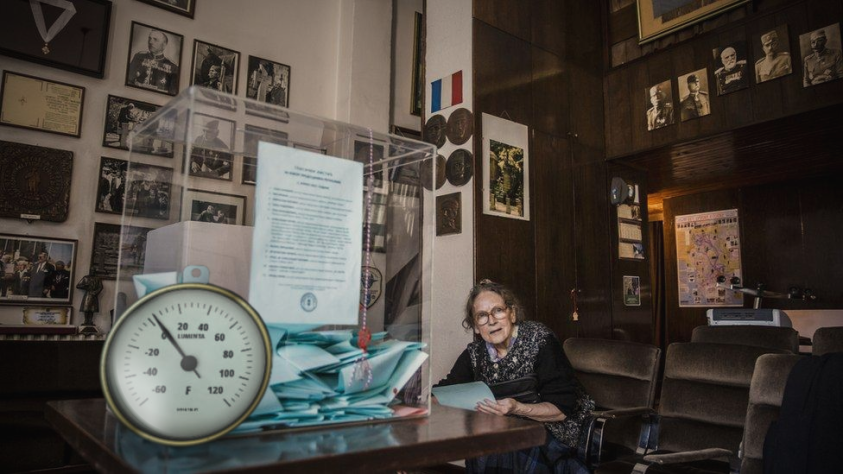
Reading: **4** °F
